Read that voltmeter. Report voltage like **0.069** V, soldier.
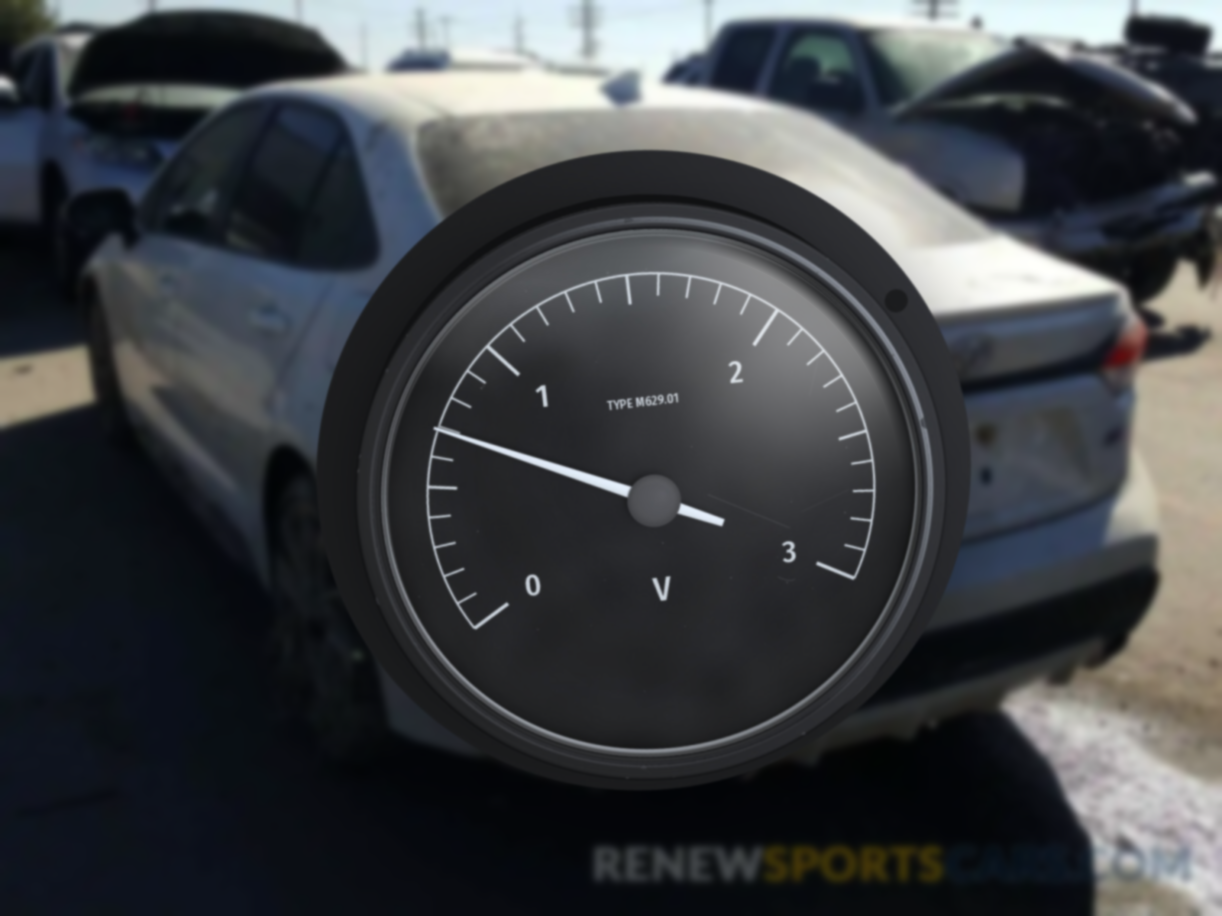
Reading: **0.7** V
